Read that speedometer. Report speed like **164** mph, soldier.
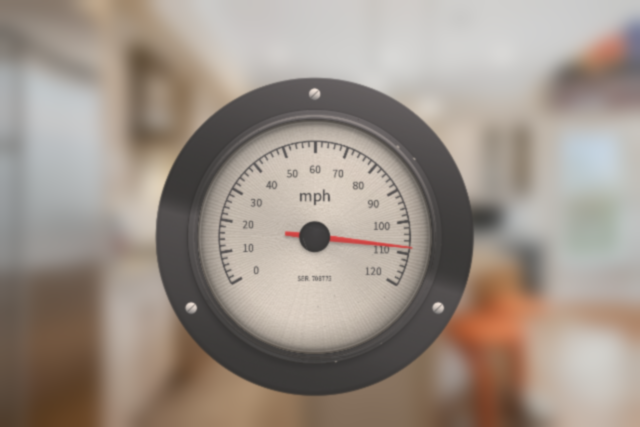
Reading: **108** mph
